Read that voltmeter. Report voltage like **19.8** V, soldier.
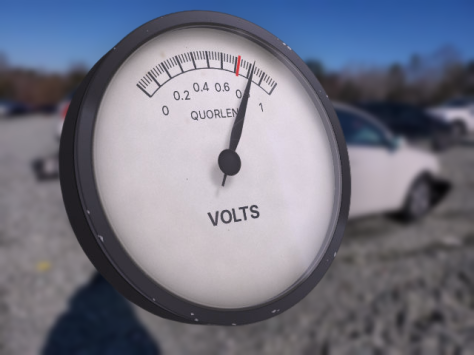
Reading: **0.8** V
